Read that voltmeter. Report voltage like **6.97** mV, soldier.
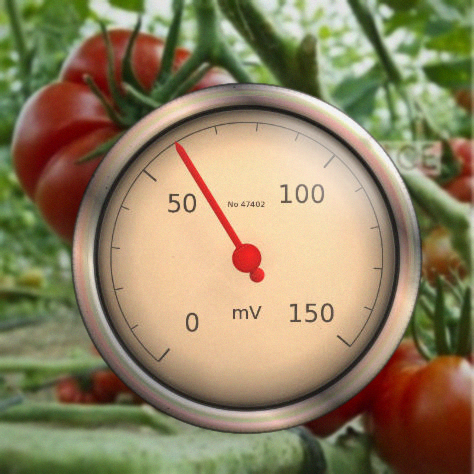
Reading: **60** mV
